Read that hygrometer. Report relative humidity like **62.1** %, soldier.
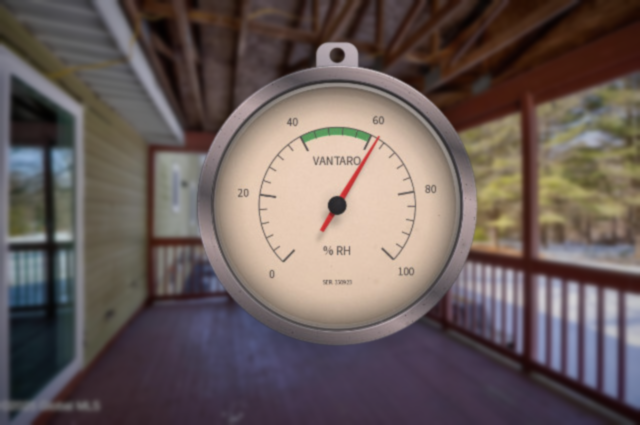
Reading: **62** %
